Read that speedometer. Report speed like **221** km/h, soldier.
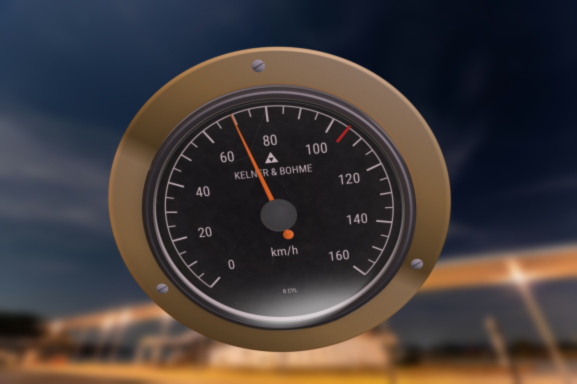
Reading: **70** km/h
